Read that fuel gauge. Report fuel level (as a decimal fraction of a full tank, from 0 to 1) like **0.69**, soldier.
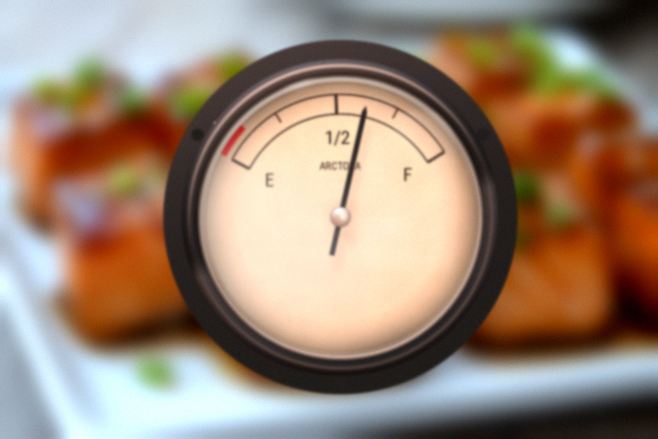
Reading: **0.625**
